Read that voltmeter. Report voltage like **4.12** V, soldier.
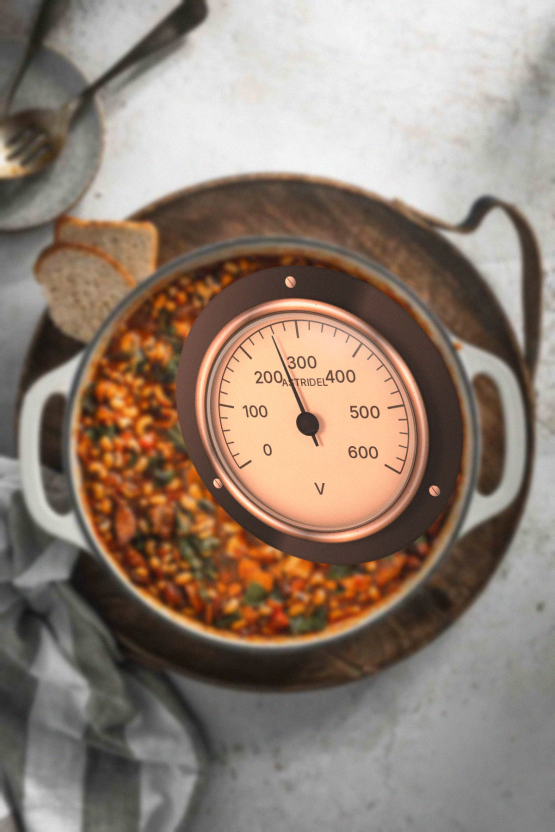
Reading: **260** V
